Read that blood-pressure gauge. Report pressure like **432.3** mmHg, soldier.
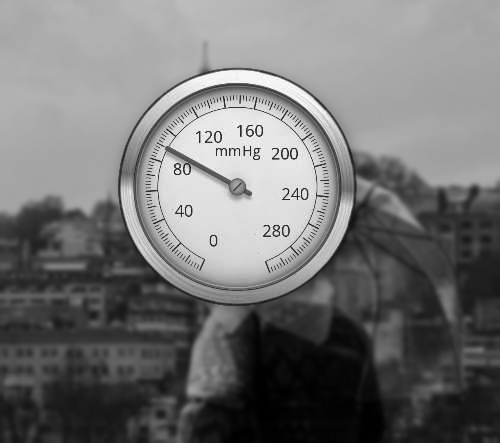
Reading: **90** mmHg
